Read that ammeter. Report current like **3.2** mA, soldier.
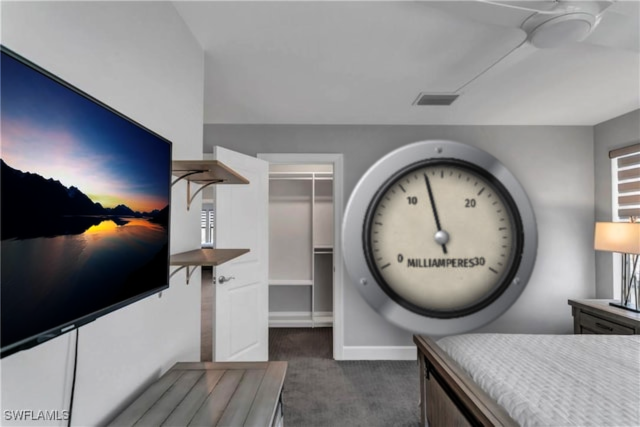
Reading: **13** mA
